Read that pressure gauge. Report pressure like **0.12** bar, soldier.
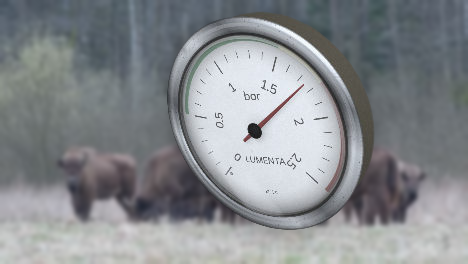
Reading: **1.75** bar
